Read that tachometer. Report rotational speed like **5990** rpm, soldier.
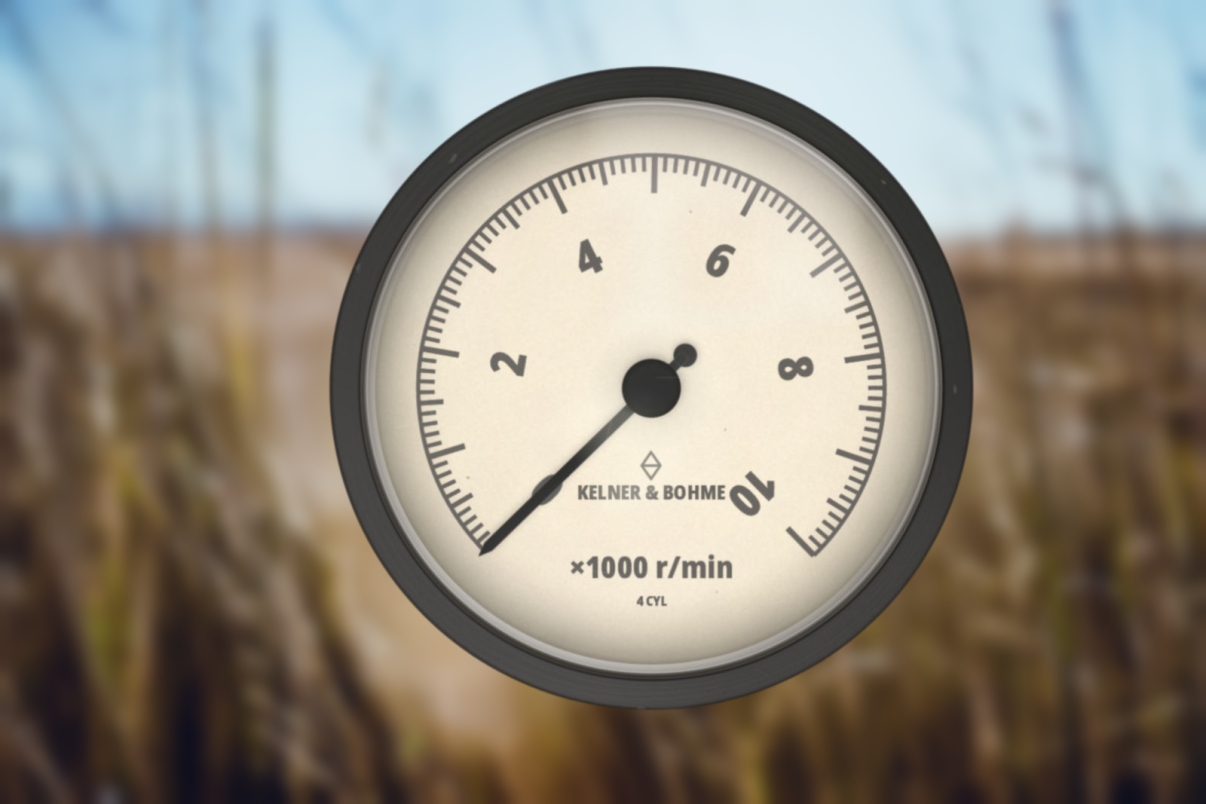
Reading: **0** rpm
